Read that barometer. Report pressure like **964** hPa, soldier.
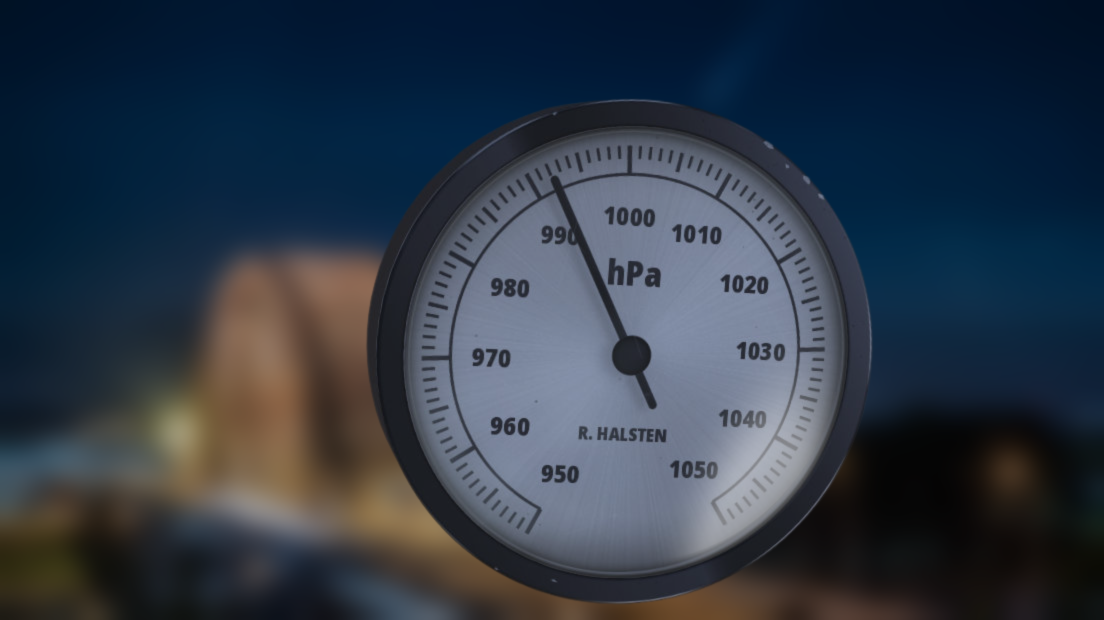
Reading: **992** hPa
